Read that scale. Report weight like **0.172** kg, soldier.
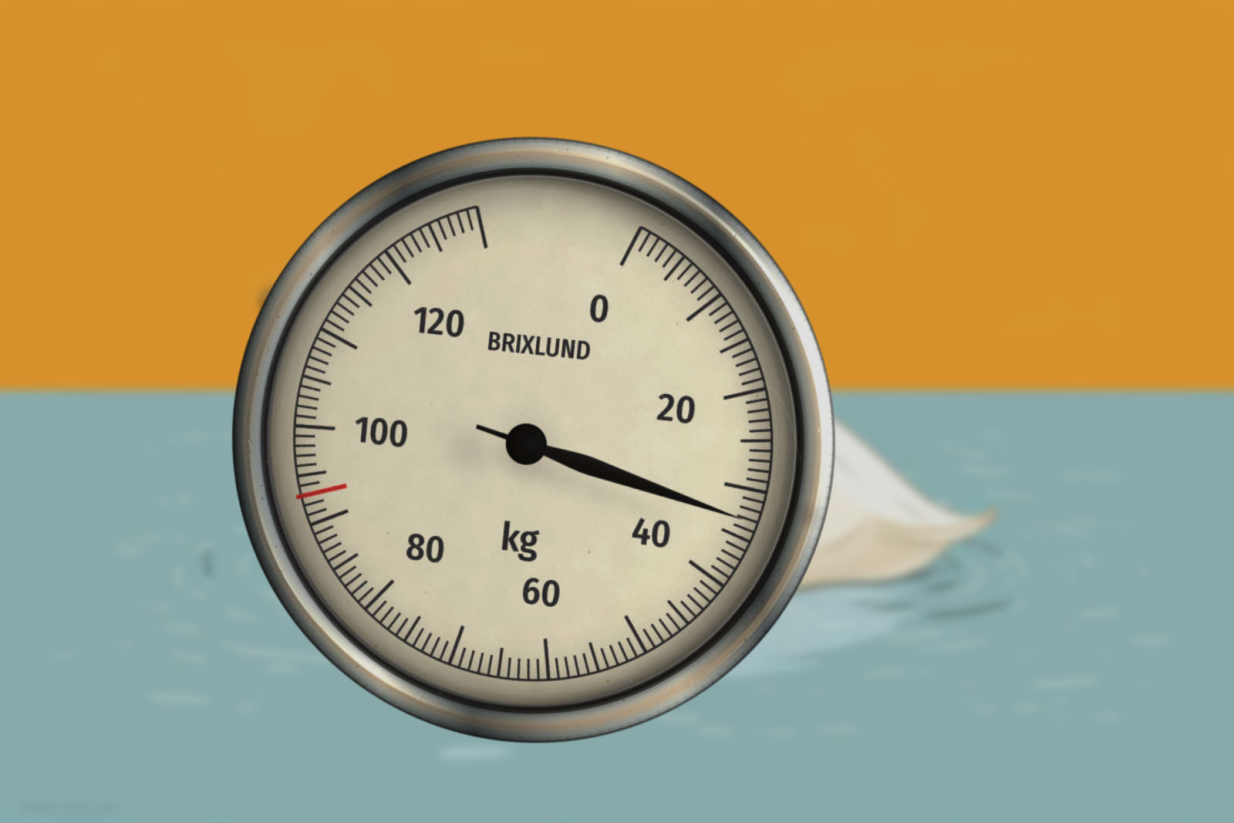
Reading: **33** kg
